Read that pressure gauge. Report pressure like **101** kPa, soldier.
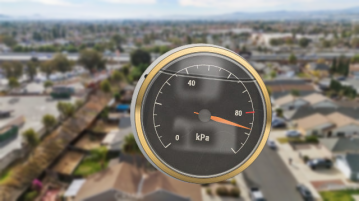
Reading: **87.5** kPa
